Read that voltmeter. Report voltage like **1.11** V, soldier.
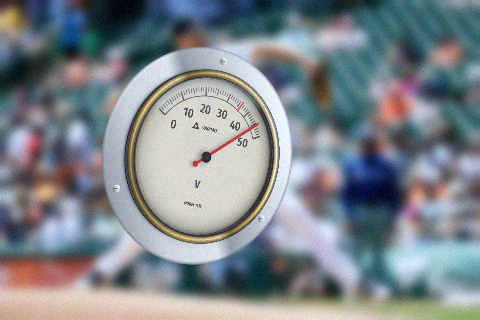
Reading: **45** V
